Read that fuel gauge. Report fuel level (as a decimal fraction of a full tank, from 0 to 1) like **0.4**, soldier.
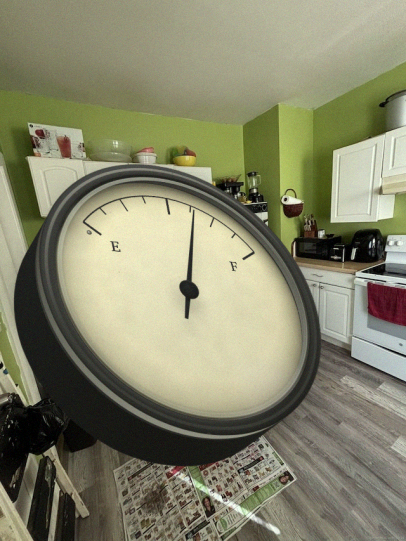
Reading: **0.625**
